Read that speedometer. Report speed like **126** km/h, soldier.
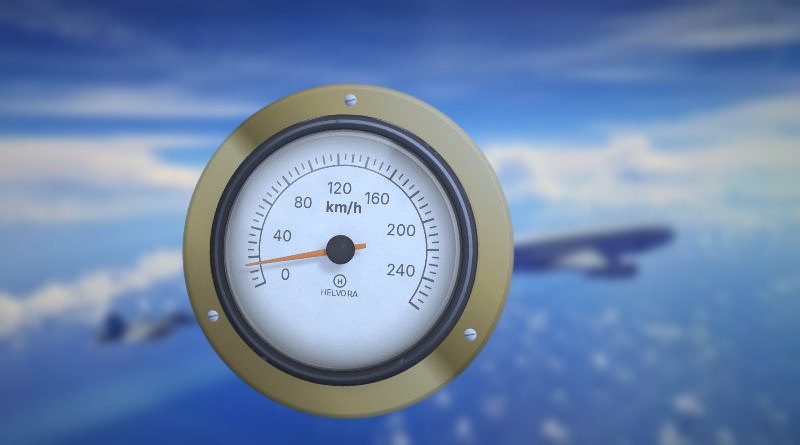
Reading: **15** km/h
